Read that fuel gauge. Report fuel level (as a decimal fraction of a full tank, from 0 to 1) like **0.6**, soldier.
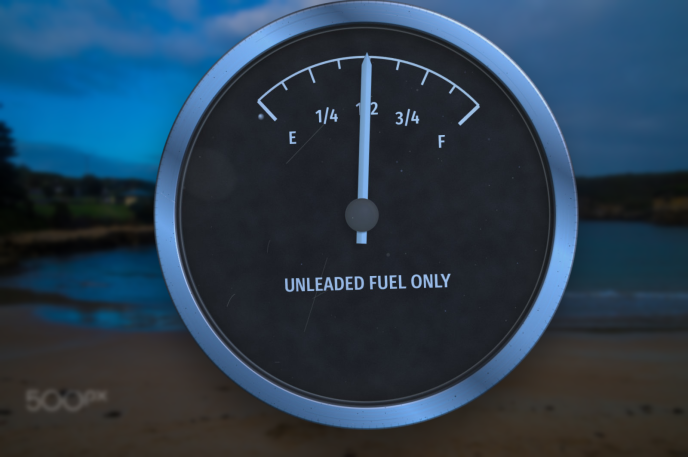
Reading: **0.5**
